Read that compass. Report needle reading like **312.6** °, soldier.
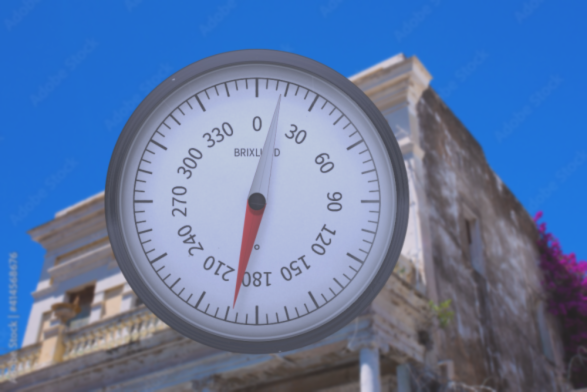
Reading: **192.5** °
